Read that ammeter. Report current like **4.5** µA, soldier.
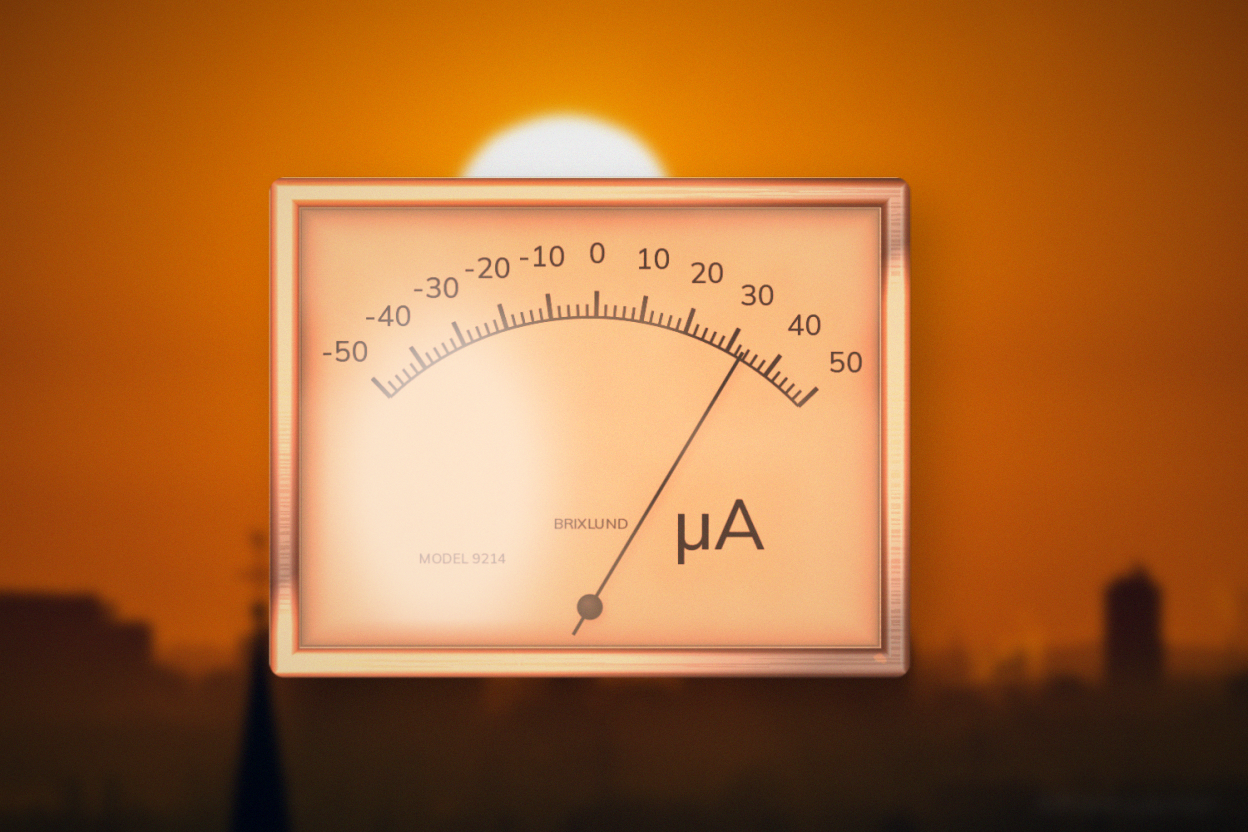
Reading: **33** µA
